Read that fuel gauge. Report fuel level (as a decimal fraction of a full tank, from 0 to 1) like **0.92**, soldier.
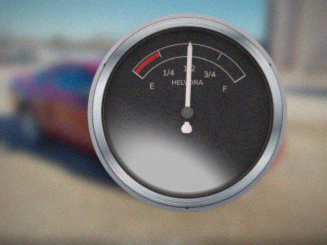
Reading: **0.5**
